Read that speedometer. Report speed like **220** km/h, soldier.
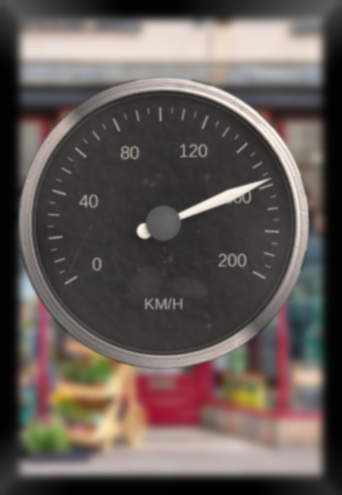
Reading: **157.5** km/h
